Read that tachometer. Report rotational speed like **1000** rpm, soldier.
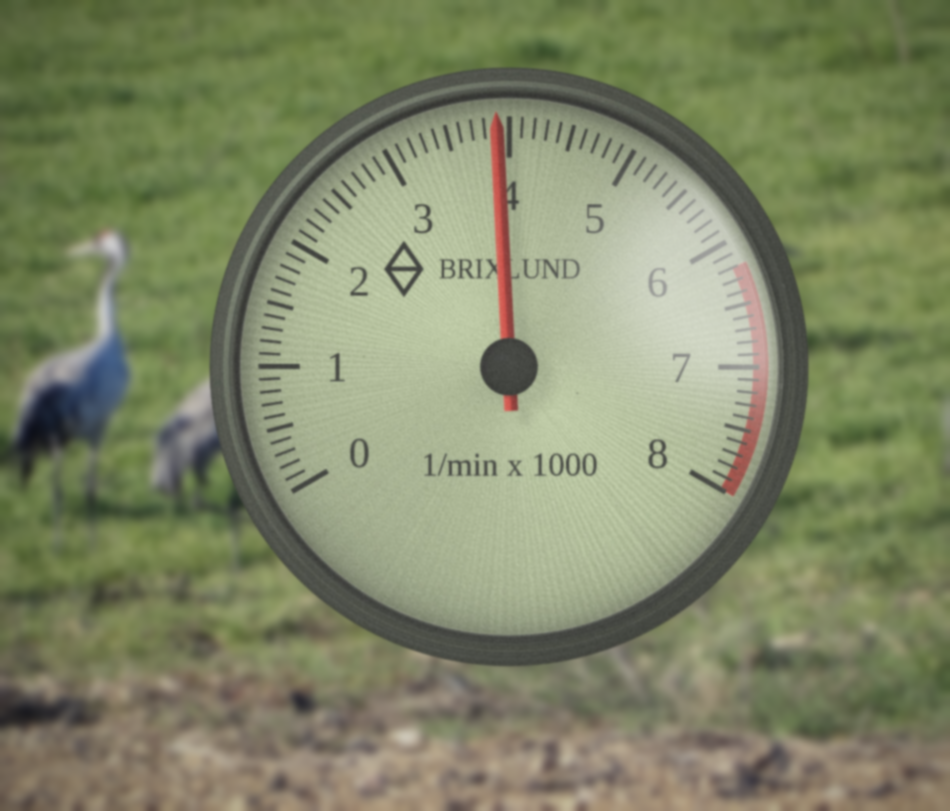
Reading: **3900** rpm
